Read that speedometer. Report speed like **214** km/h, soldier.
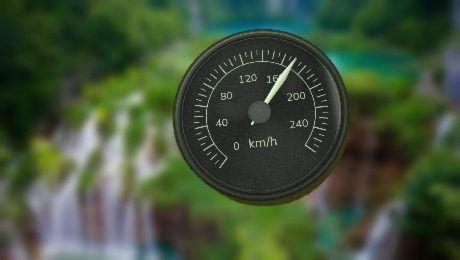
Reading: **170** km/h
